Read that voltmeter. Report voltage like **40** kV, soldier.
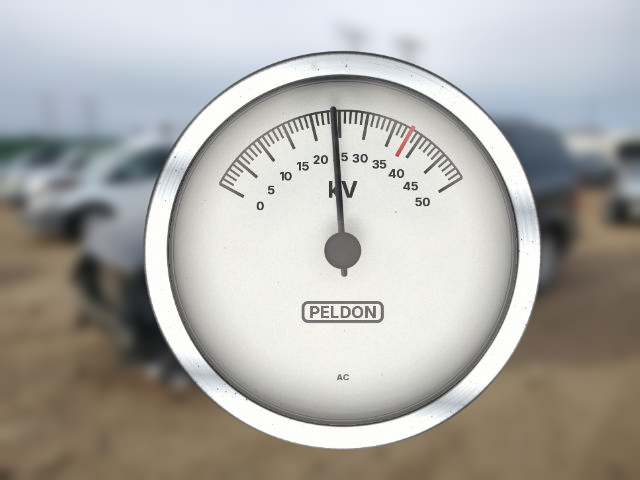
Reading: **24** kV
